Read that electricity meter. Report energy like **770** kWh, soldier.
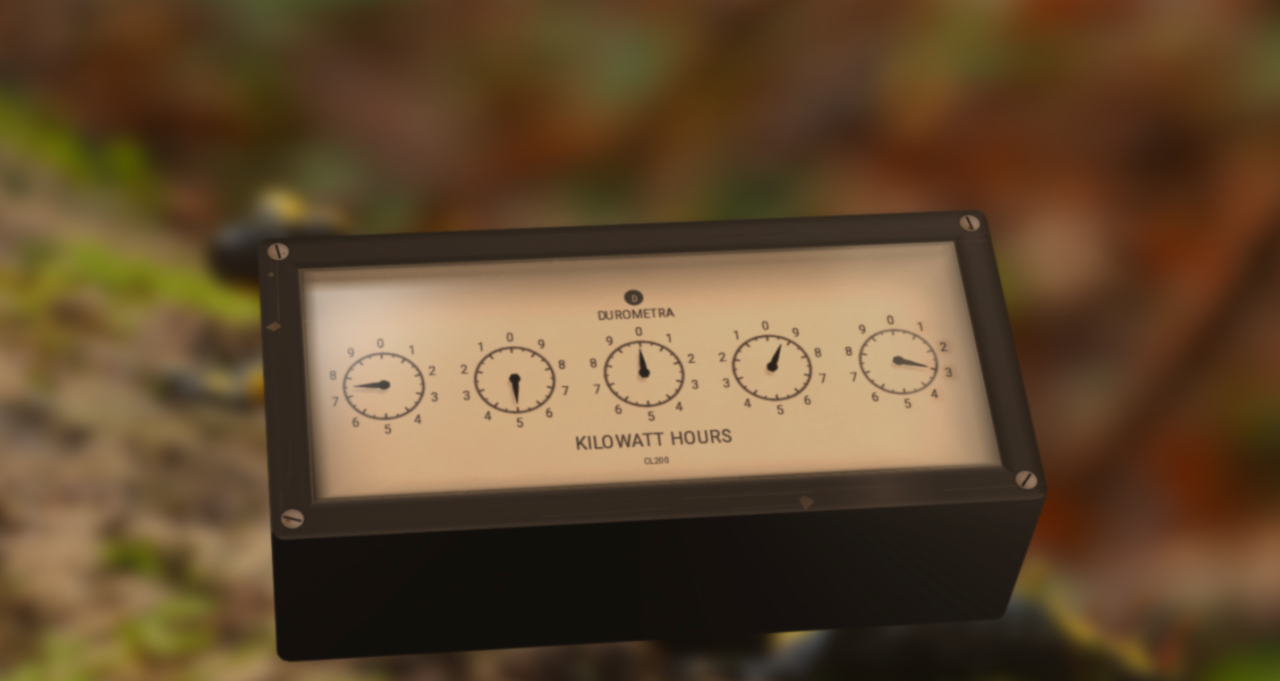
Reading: **74993** kWh
